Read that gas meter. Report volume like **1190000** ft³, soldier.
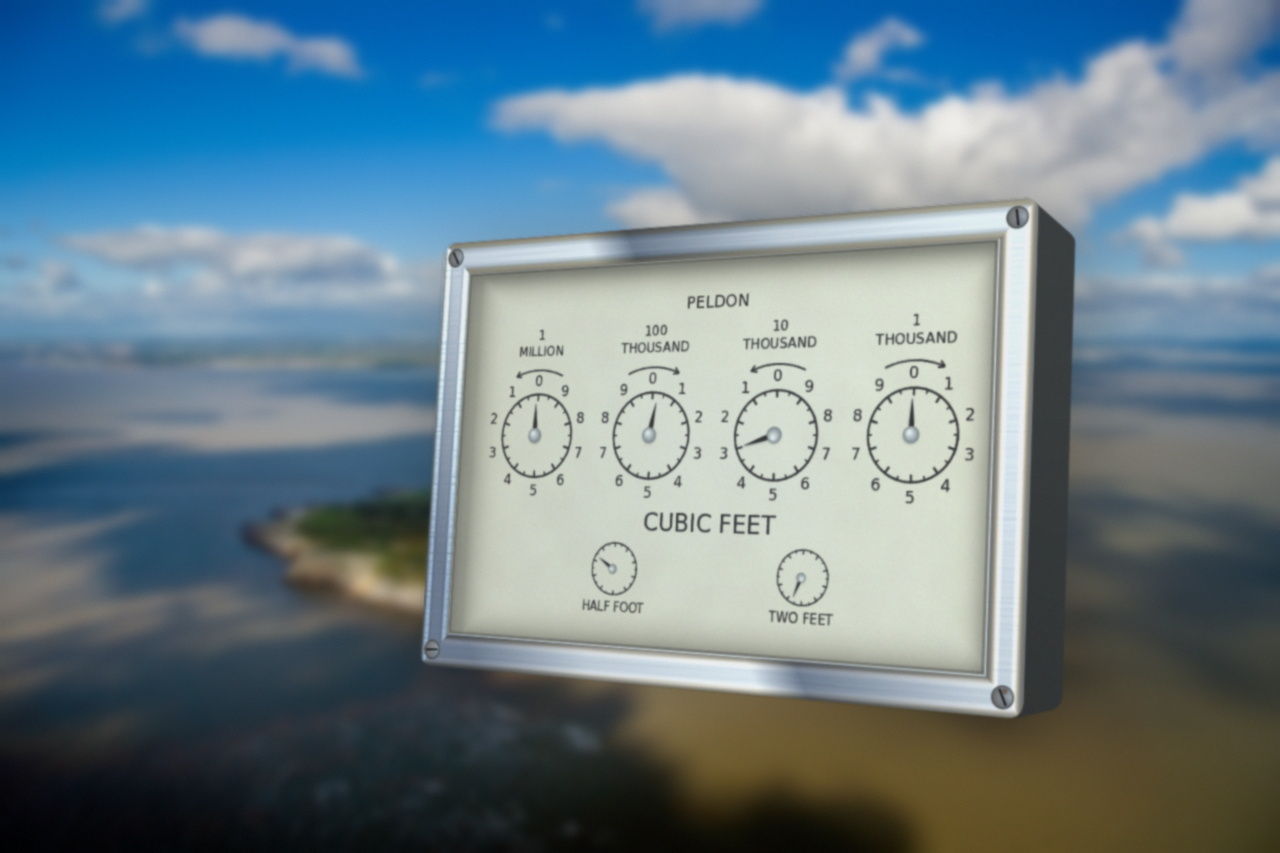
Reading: **3000** ft³
